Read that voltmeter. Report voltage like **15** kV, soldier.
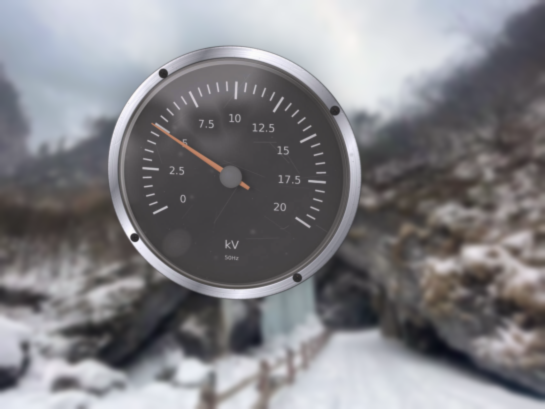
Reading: **5** kV
